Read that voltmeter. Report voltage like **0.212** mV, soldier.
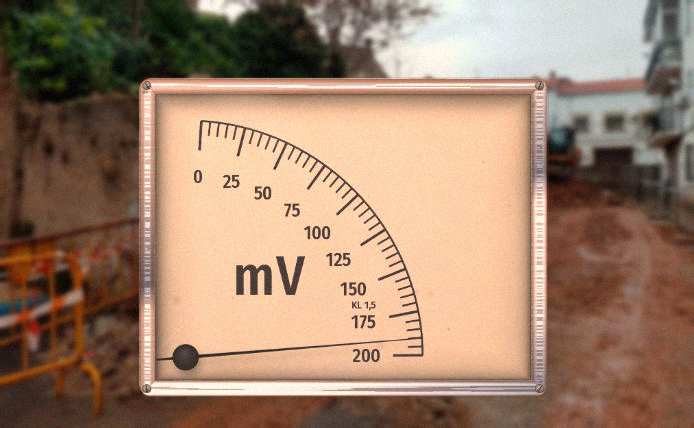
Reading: **190** mV
